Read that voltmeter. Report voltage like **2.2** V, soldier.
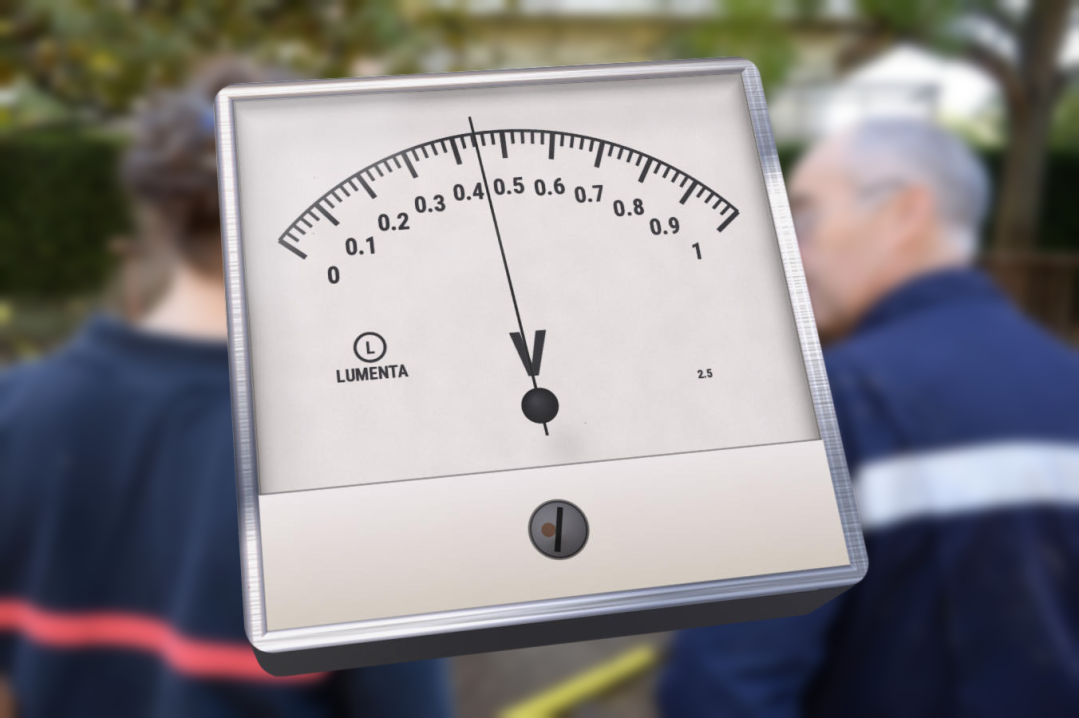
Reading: **0.44** V
